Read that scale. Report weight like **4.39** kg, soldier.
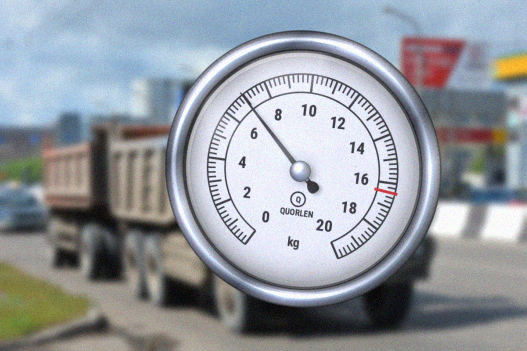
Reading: **7** kg
